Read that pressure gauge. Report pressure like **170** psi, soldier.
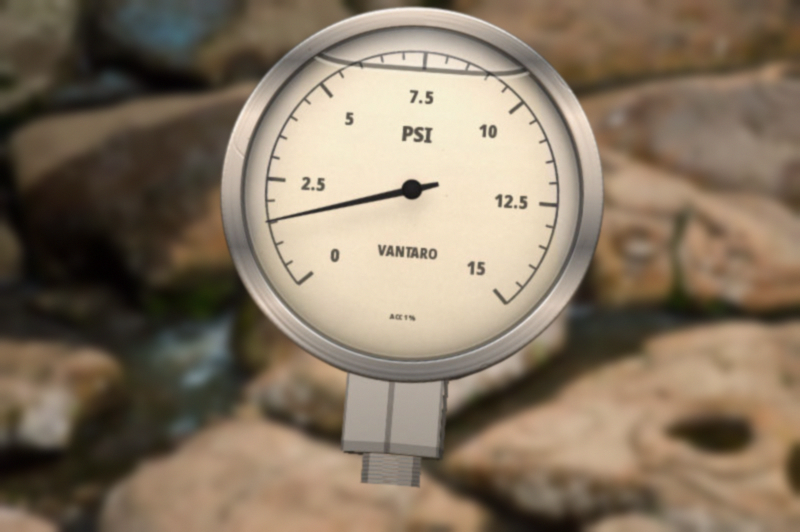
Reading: **1.5** psi
